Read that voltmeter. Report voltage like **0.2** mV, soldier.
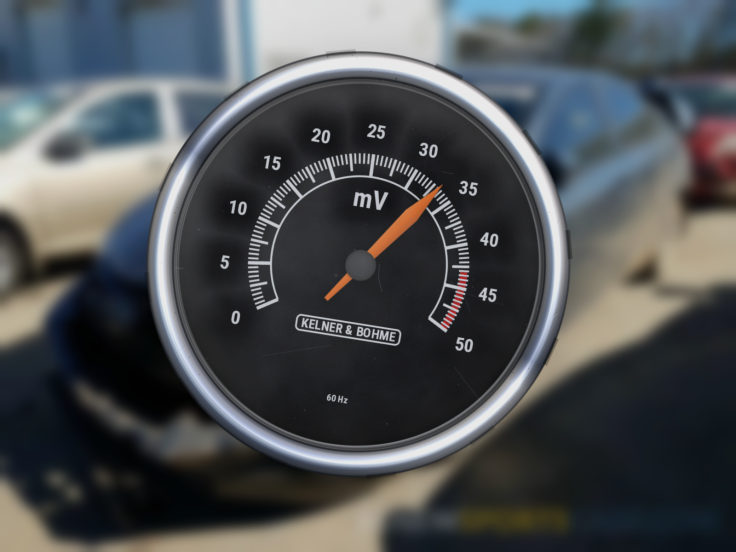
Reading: **33** mV
